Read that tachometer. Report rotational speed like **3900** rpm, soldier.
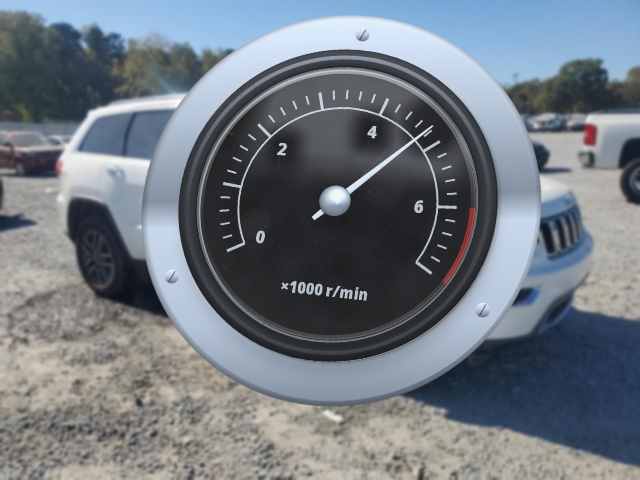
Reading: **4800** rpm
